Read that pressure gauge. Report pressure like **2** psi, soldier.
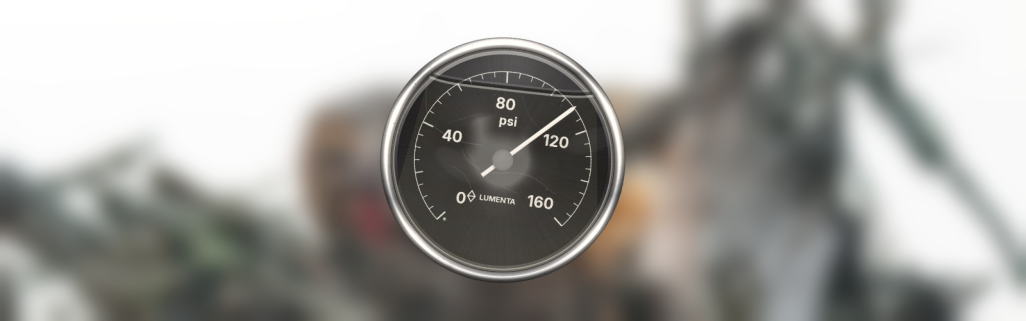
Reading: **110** psi
